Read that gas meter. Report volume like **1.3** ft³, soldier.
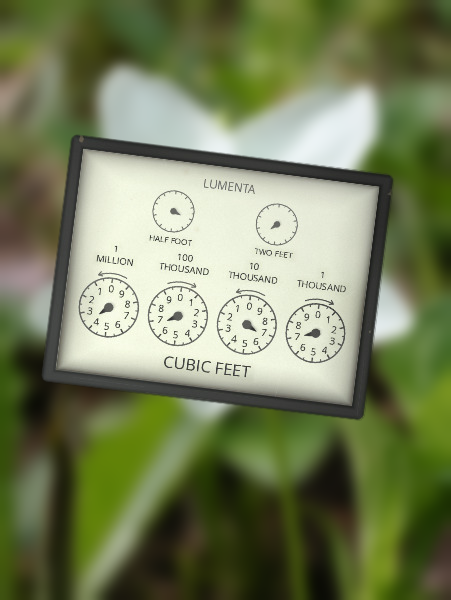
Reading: **366700** ft³
